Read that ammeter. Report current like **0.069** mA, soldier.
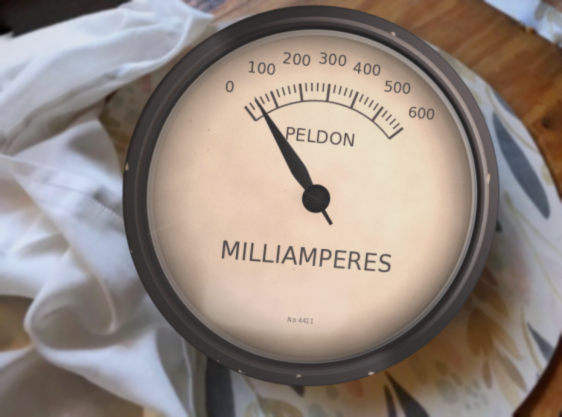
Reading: **40** mA
